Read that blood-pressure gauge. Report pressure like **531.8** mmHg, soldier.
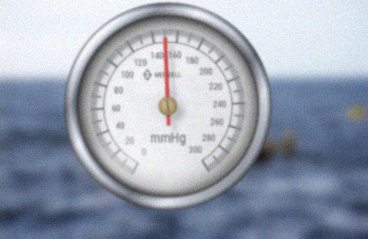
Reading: **150** mmHg
